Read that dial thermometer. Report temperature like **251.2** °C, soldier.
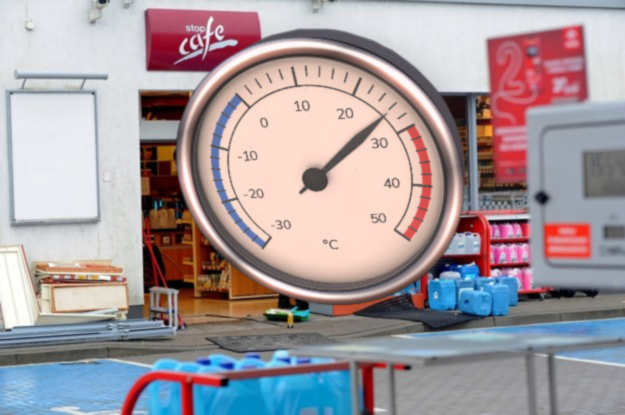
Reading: **26** °C
